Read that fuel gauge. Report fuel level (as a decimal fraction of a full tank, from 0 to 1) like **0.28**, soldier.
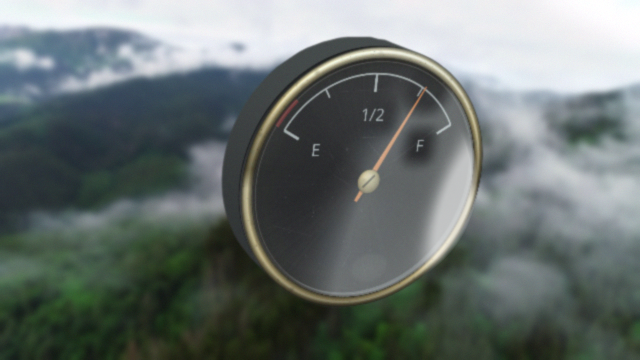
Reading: **0.75**
